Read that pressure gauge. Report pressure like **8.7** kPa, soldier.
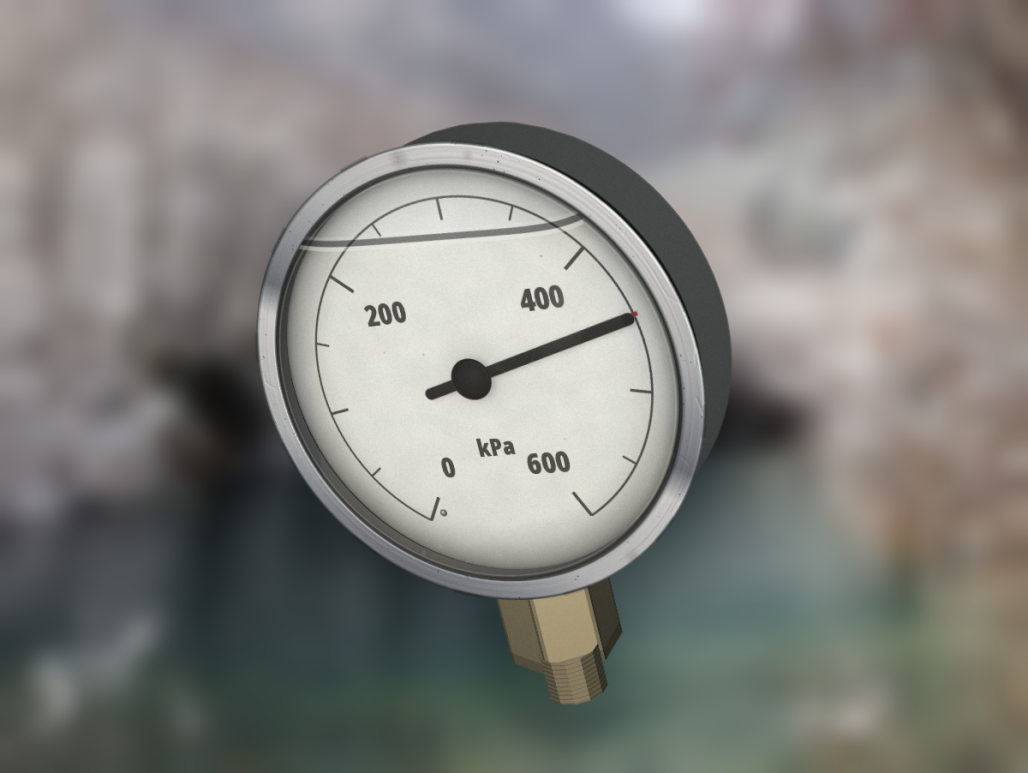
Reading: **450** kPa
